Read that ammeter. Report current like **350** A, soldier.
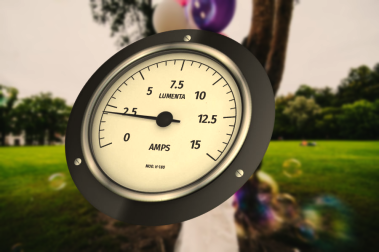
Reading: **2** A
